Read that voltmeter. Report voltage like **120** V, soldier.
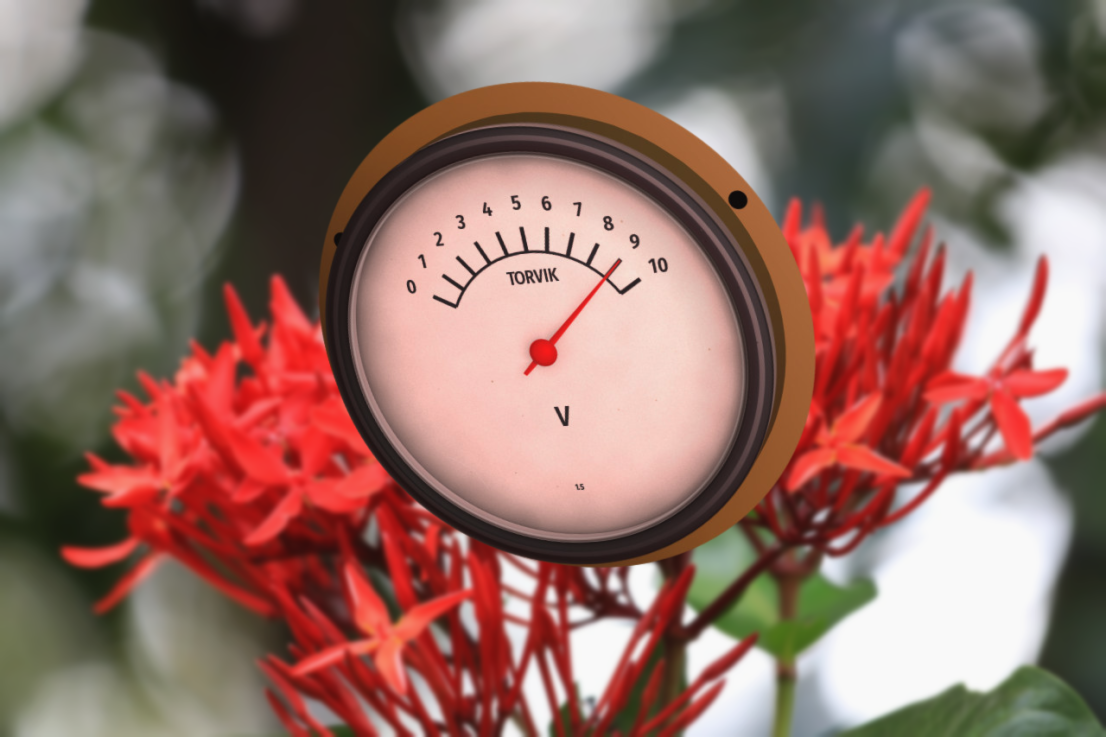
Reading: **9** V
